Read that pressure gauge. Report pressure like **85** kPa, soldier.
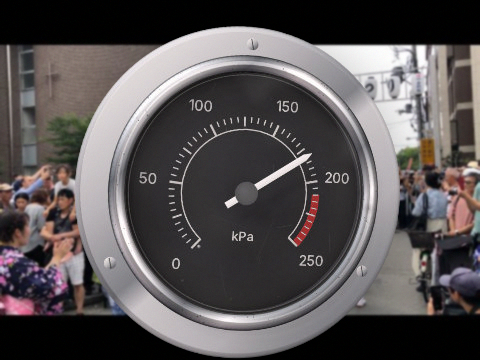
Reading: **180** kPa
